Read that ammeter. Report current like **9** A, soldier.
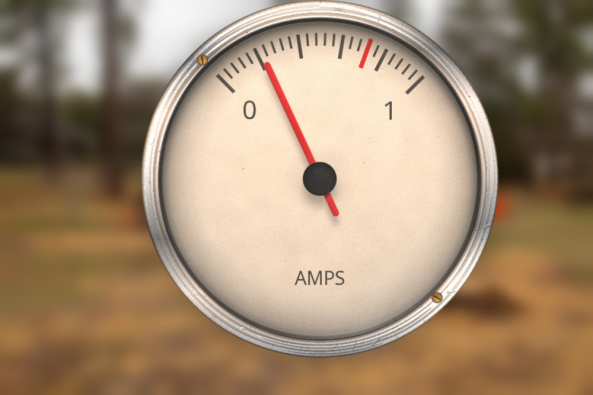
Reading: **0.22** A
